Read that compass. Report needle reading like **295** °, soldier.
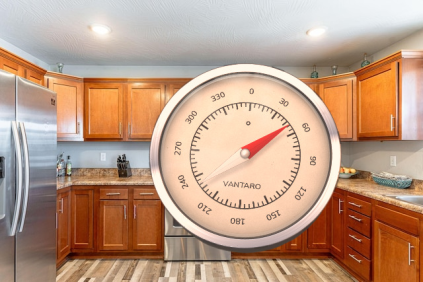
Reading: **50** °
